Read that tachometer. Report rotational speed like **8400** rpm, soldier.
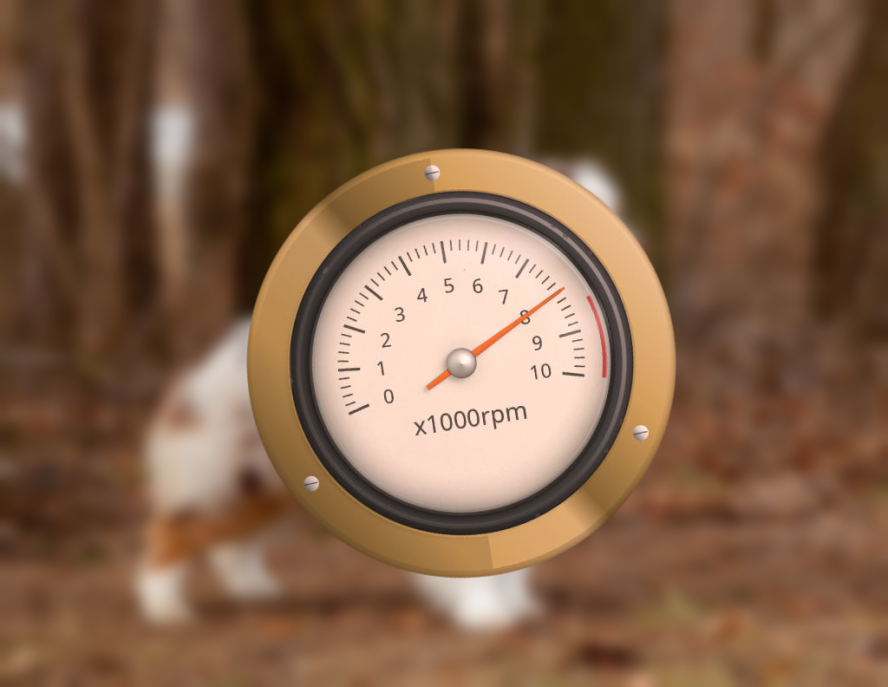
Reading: **8000** rpm
